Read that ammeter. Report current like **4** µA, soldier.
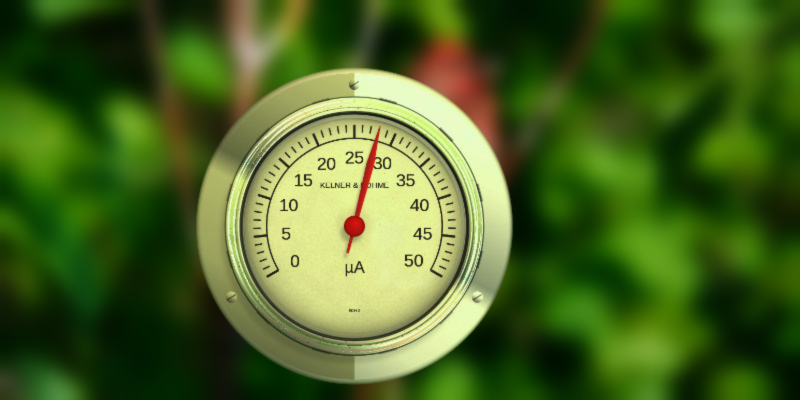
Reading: **28** µA
